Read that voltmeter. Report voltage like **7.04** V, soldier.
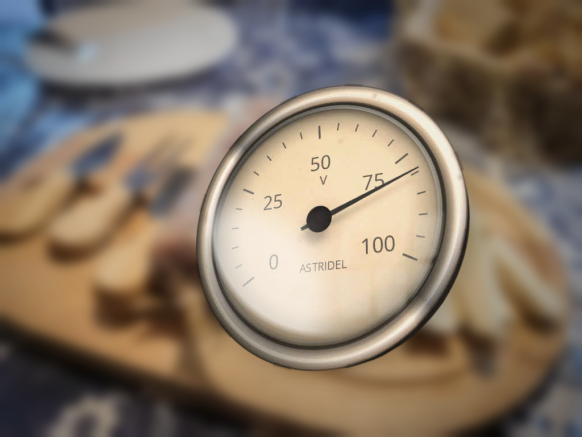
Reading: **80** V
